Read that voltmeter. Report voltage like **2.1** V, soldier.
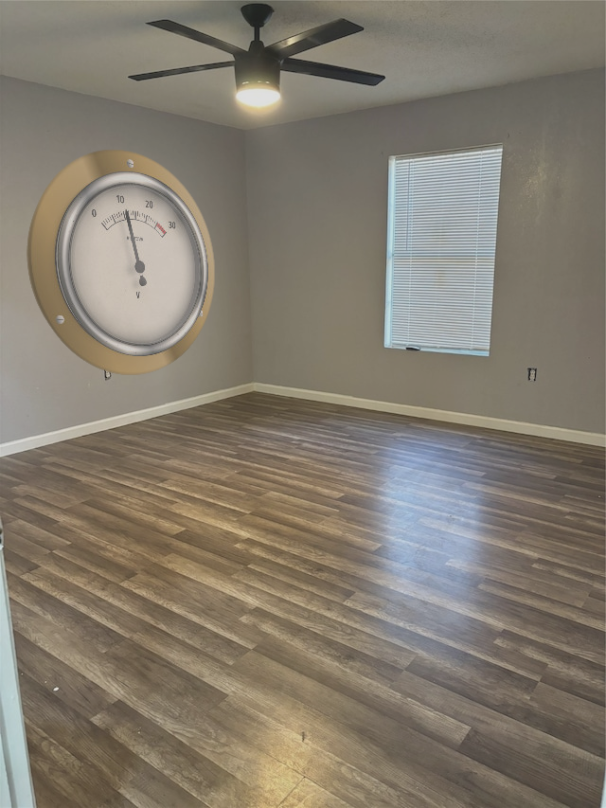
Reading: **10** V
